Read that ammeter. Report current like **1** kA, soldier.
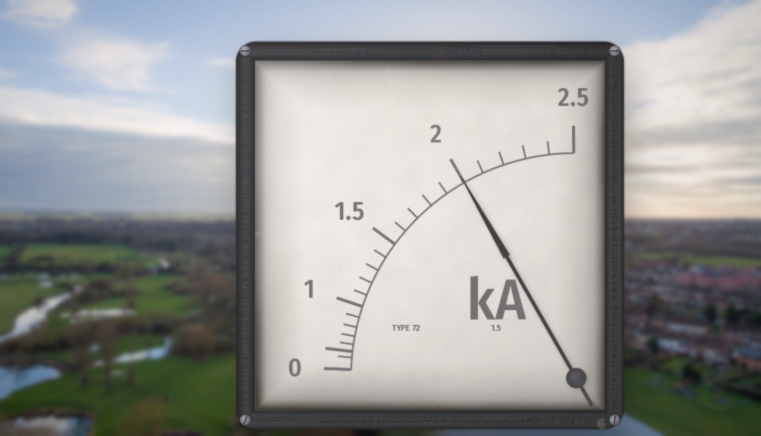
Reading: **2** kA
